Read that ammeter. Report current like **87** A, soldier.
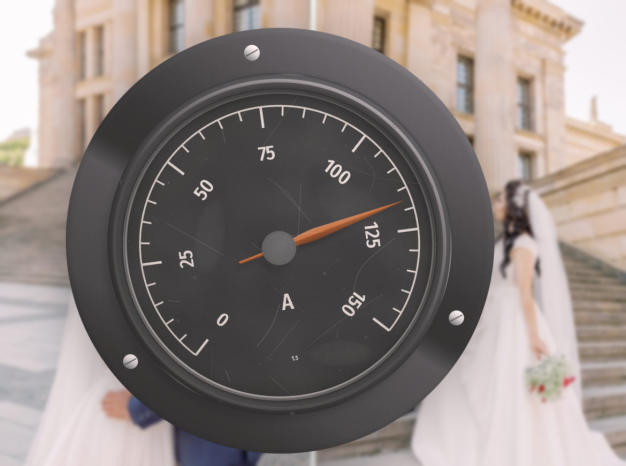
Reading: **117.5** A
